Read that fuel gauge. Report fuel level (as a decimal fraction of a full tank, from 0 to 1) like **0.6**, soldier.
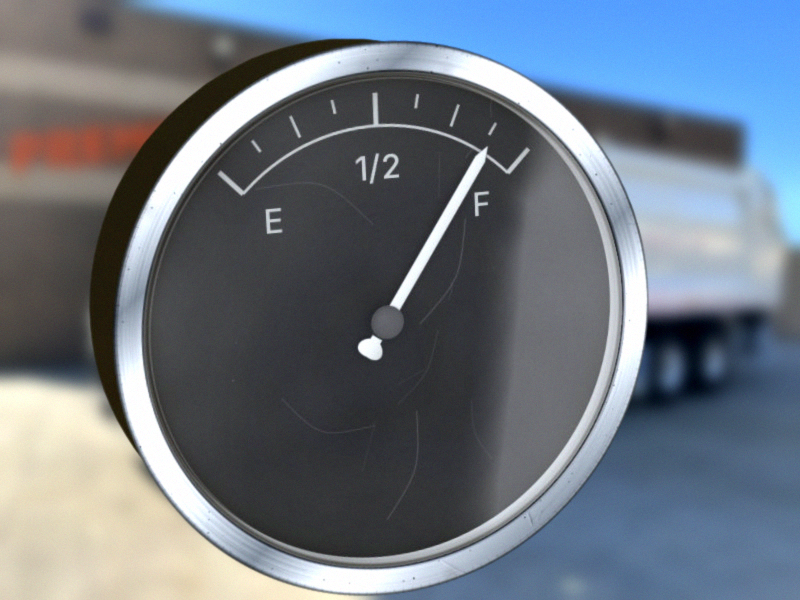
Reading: **0.875**
